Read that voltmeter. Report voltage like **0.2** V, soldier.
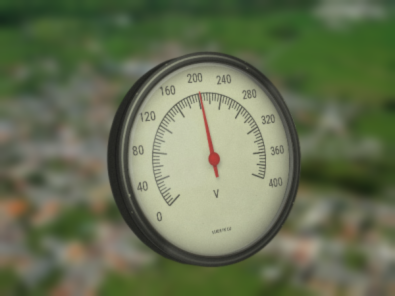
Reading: **200** V
